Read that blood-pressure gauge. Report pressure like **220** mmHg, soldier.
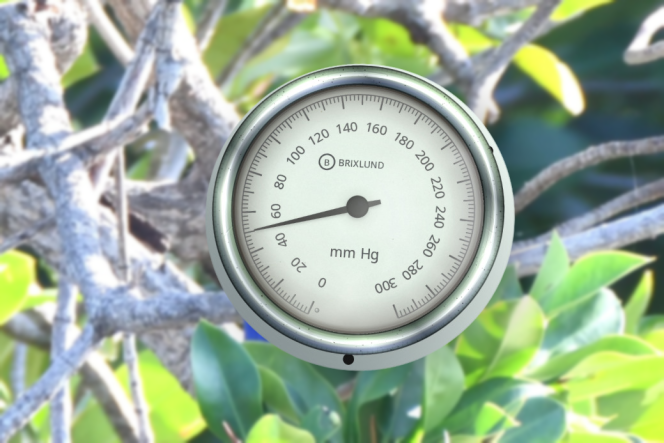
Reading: **50** mmHg
